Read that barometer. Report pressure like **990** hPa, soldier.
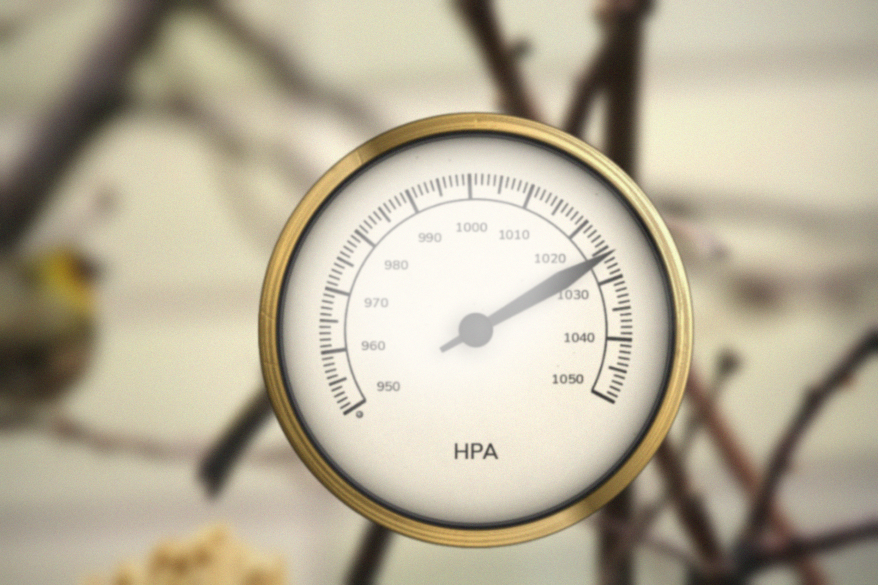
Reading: **1026** hPa
